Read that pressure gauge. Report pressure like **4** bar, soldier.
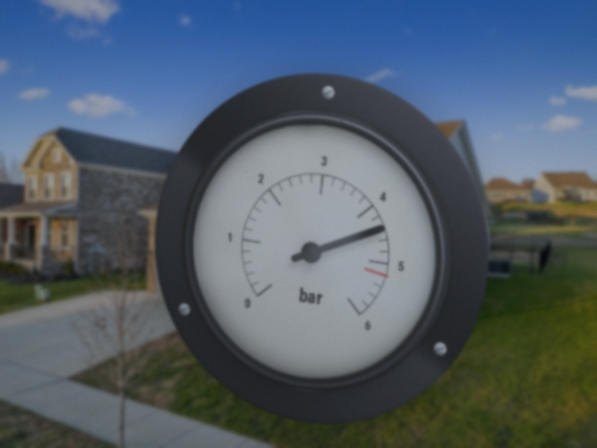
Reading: **4.4** bar
